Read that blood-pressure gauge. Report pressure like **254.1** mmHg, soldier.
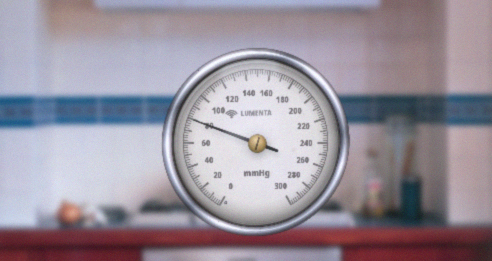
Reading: **80** mmHg
